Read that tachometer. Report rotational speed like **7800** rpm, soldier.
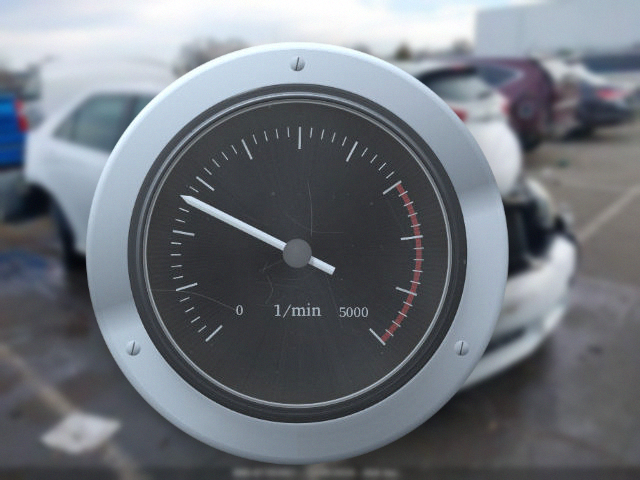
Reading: **1300** rpm
